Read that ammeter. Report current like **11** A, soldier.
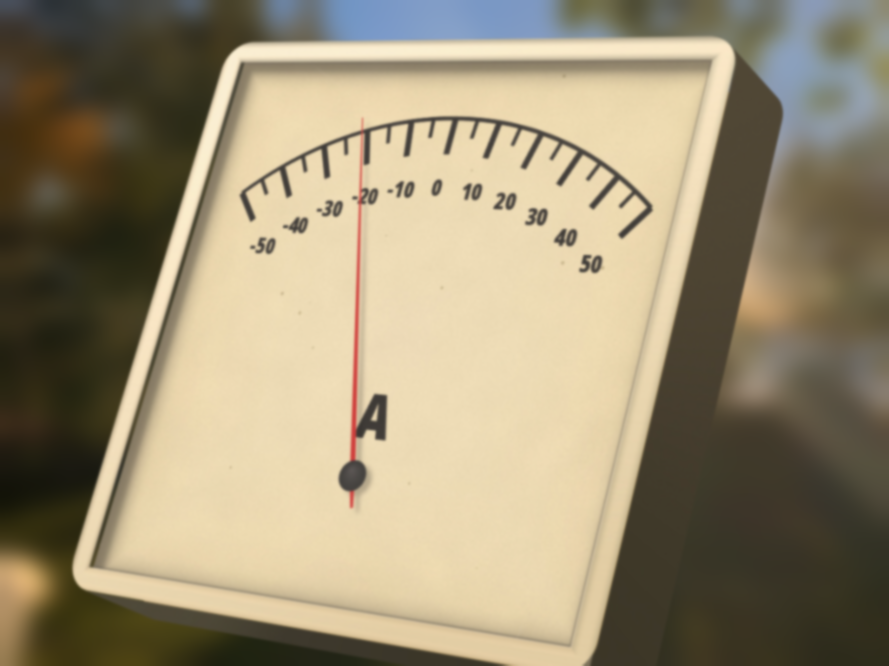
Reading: **-20** A
